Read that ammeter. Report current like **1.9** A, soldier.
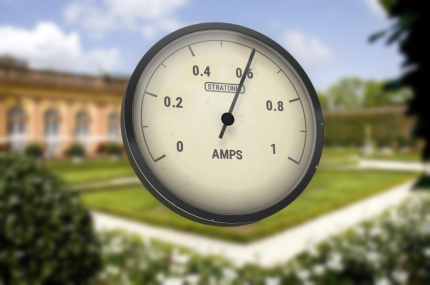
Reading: **0.6** A
